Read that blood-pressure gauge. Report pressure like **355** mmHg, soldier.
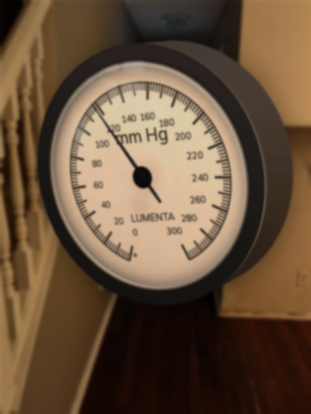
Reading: **120** mmHg
